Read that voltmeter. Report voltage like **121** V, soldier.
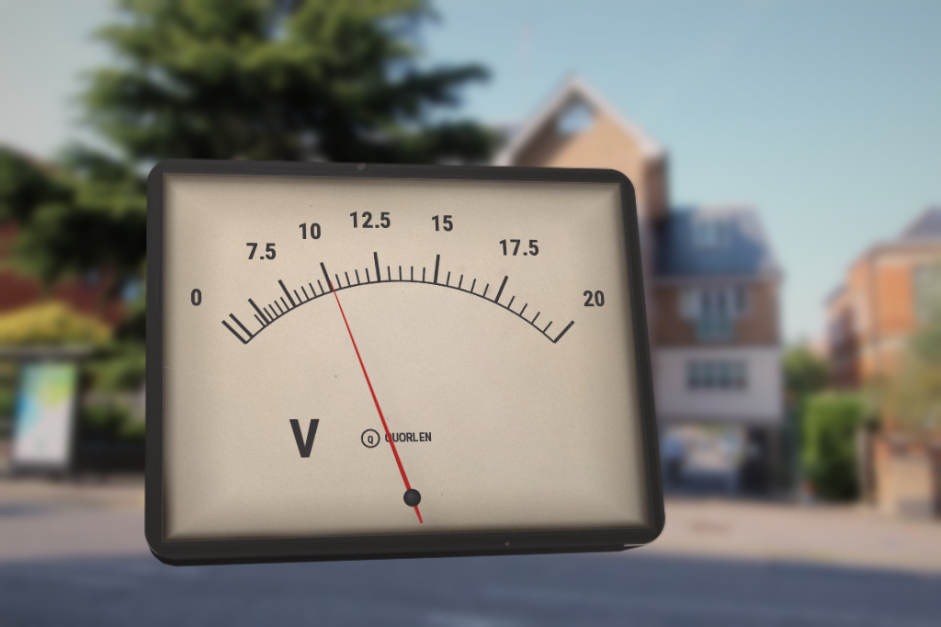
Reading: **10** V
